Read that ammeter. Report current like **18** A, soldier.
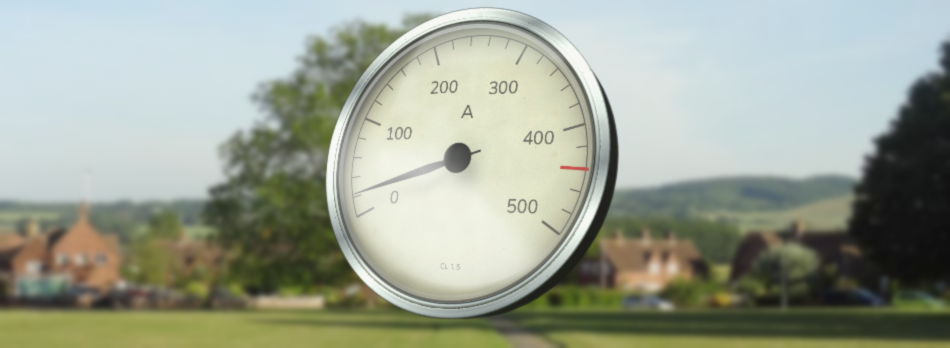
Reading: **20** A
